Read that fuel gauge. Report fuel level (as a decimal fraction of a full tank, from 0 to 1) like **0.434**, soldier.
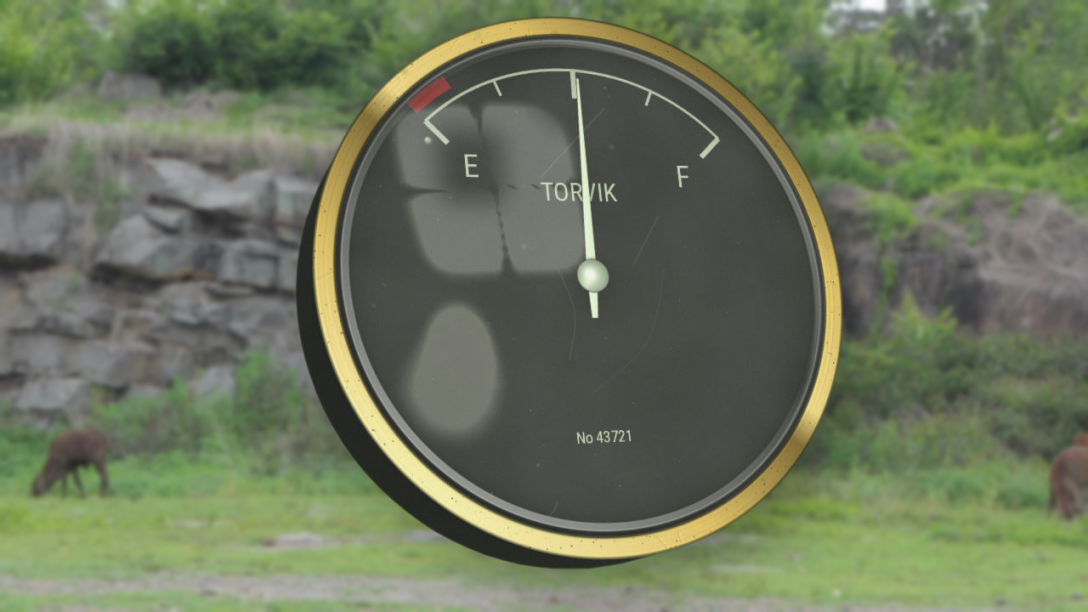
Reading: **0.5**
